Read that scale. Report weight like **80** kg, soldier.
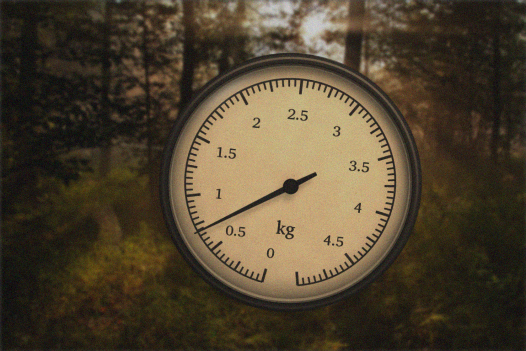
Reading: **0.7** kg
